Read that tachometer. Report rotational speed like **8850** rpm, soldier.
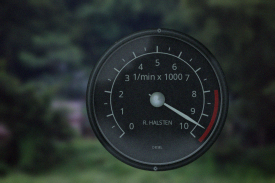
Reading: **9500** rpm
